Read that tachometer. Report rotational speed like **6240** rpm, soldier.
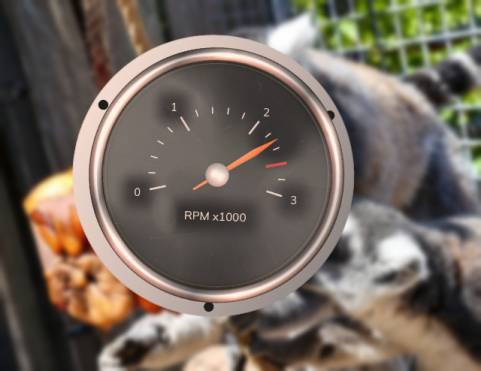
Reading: **2300** rpm
